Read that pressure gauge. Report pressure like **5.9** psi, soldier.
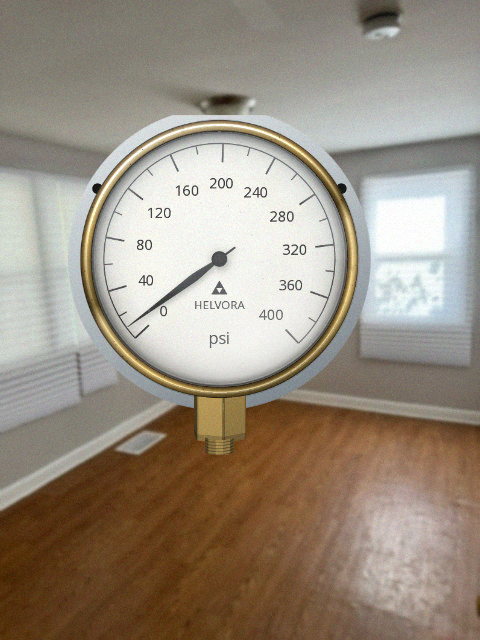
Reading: **10** psi
